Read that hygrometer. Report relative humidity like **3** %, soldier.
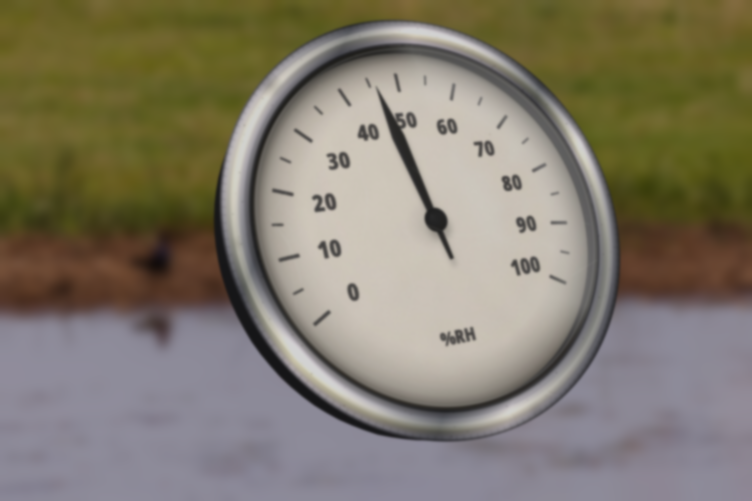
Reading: **45** %
